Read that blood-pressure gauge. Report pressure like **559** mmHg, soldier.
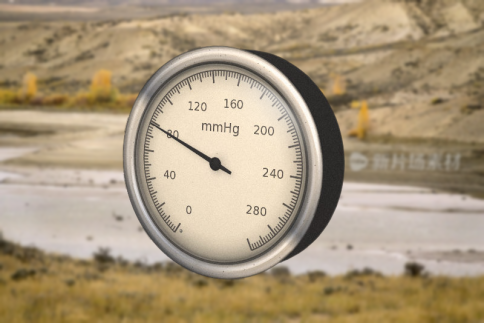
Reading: **80** mmHg
